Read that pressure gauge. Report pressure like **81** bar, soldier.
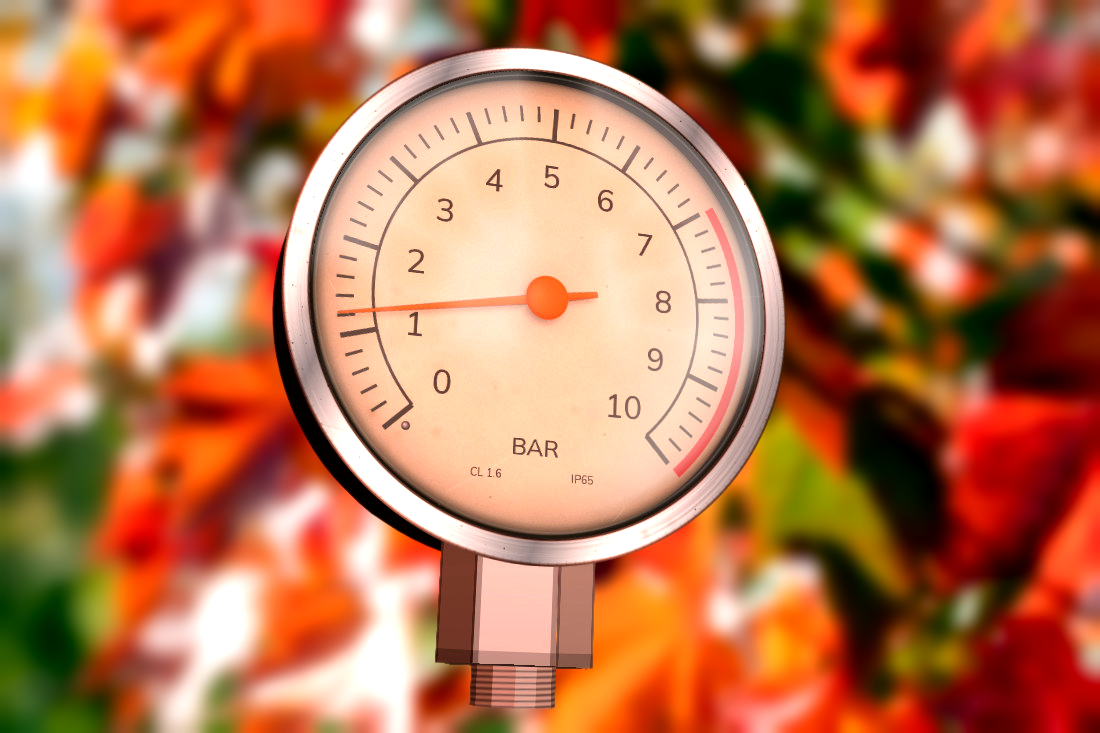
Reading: **1.2** bar
